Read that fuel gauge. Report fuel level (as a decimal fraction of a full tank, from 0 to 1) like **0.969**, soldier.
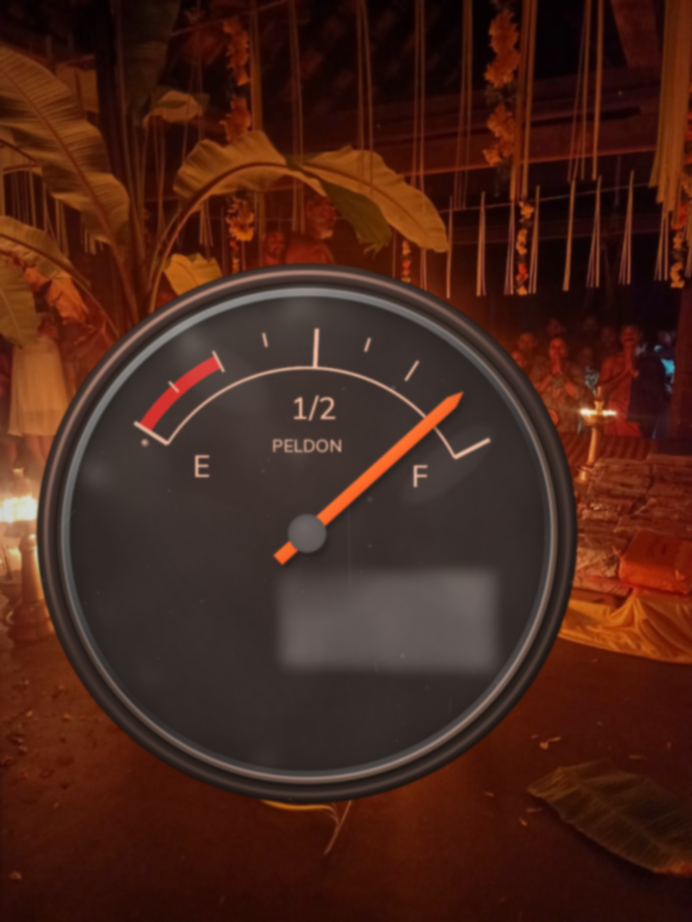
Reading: **0.875**
